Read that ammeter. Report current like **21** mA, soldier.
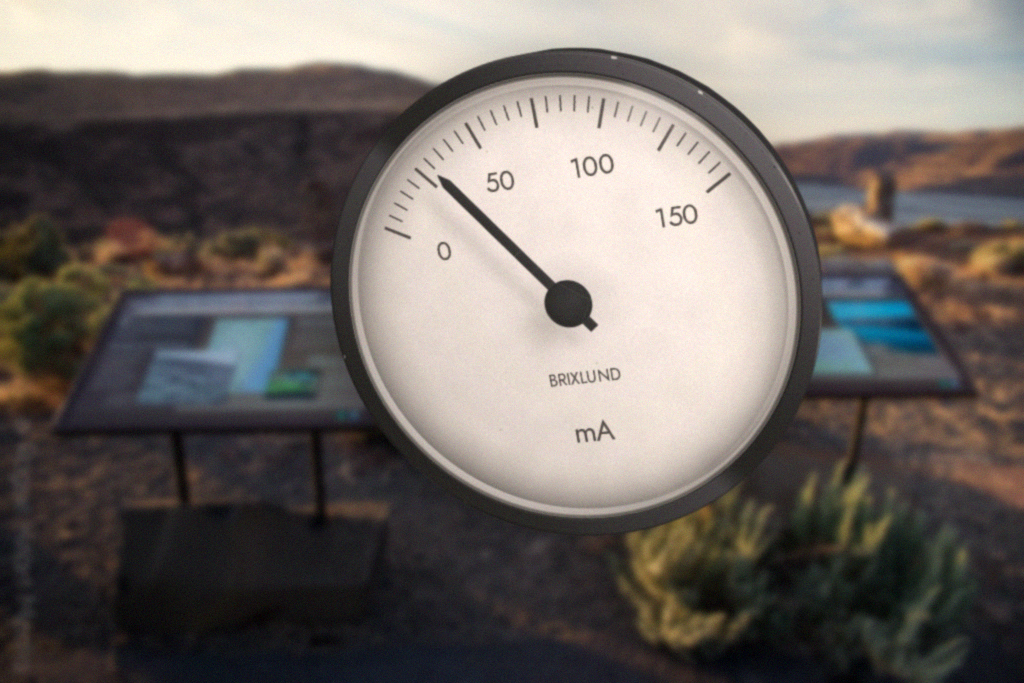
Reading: **30** mA
